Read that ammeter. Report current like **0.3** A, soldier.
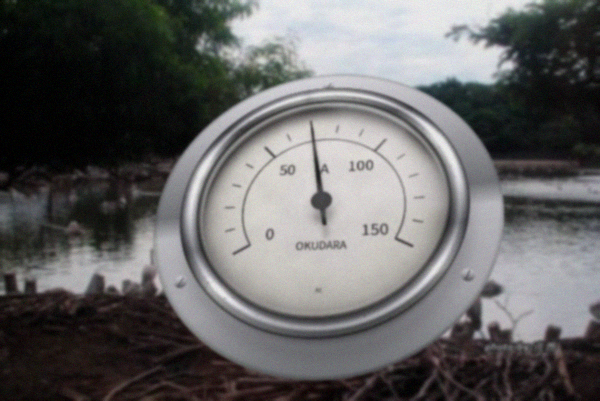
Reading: **70** A
